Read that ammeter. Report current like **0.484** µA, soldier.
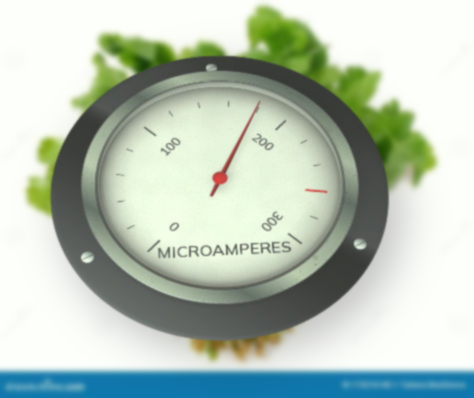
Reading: **180** µA
